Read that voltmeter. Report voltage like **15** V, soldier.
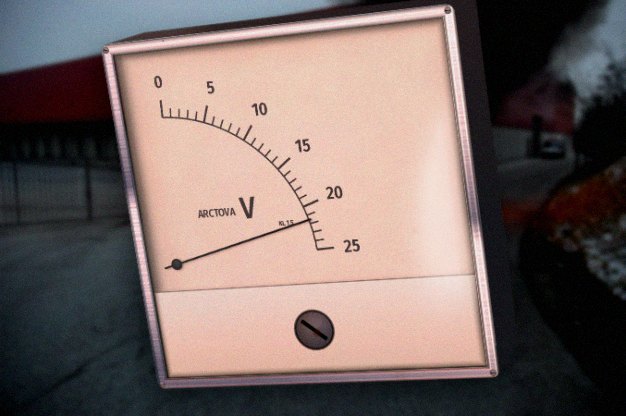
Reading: **21.5** V
